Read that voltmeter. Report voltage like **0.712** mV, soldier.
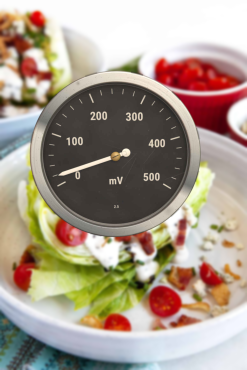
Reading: **20** mV
